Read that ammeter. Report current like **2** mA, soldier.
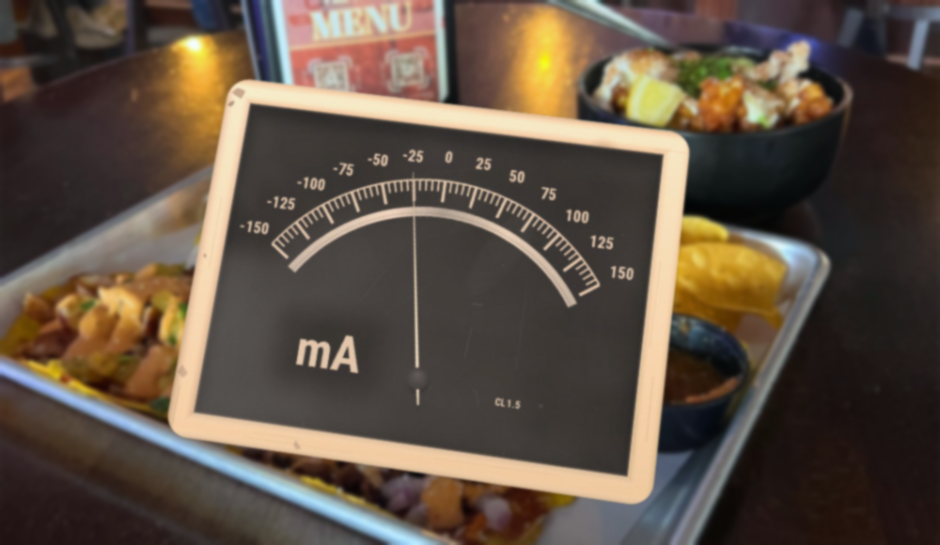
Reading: **-25** mA
